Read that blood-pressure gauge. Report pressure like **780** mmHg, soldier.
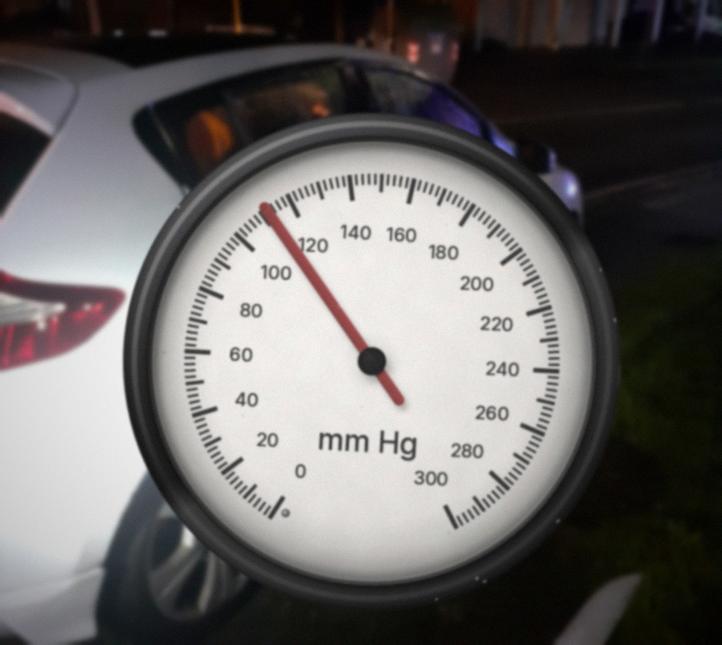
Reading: **112** mmHg
